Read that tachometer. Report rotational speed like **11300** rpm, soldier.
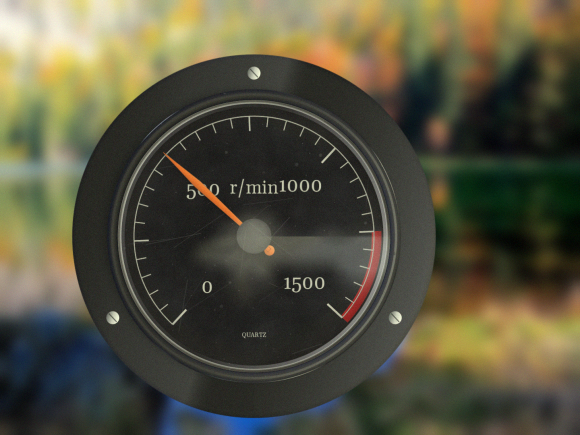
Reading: **500** rpm
